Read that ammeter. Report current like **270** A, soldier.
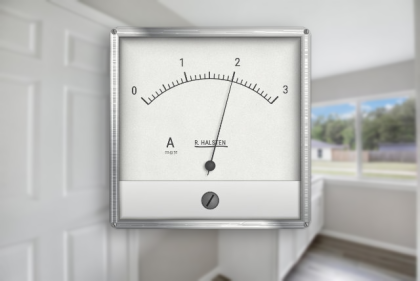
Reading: **2** A
